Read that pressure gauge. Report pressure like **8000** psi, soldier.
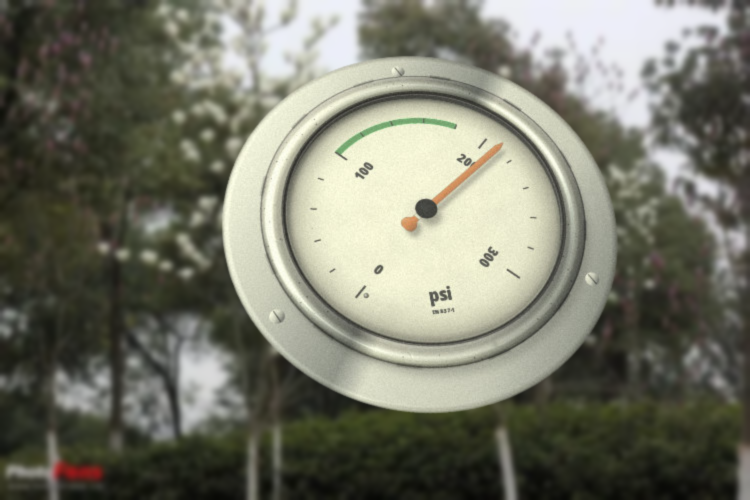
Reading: **210** psi
